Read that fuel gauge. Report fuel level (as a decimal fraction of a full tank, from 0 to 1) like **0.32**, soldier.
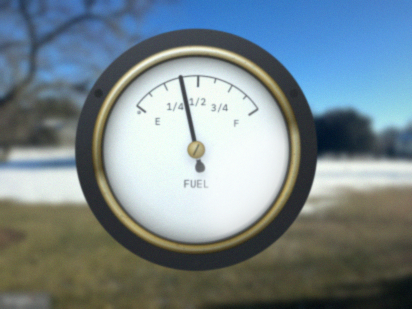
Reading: **0.375**
